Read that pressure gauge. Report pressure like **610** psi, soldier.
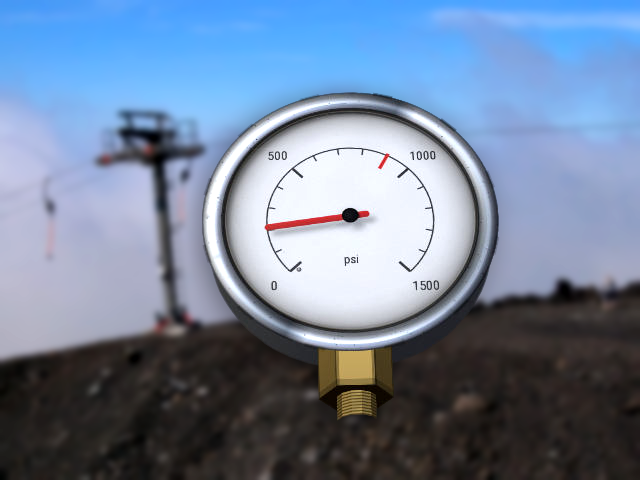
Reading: **200** psi
